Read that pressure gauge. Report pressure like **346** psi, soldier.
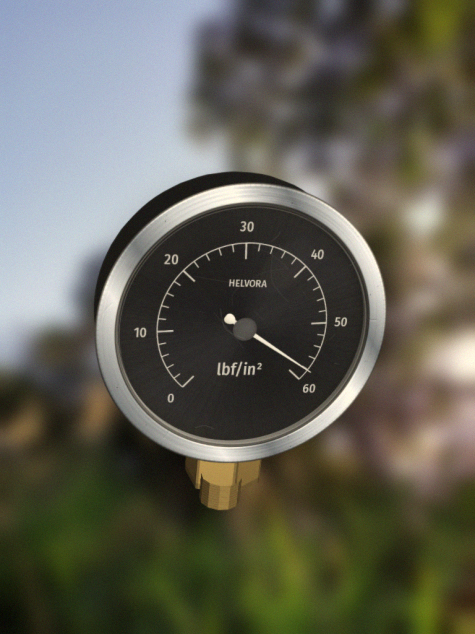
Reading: **58** psi
